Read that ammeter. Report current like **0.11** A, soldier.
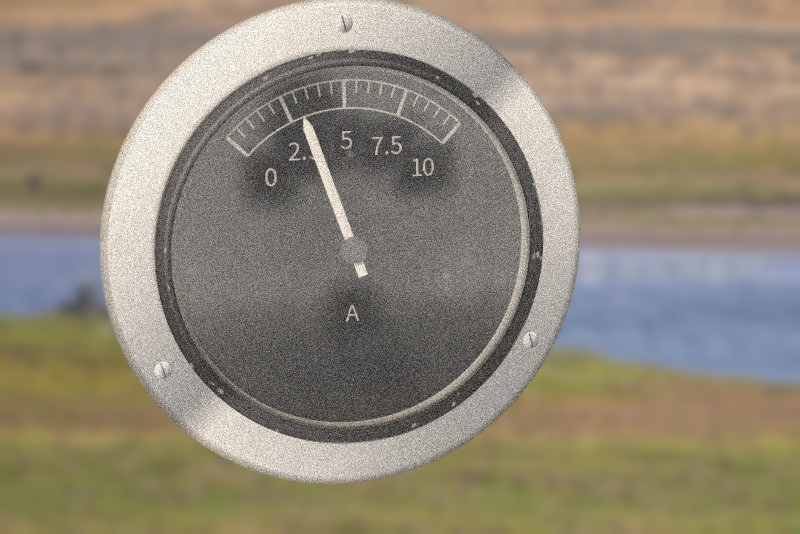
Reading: **3** A
